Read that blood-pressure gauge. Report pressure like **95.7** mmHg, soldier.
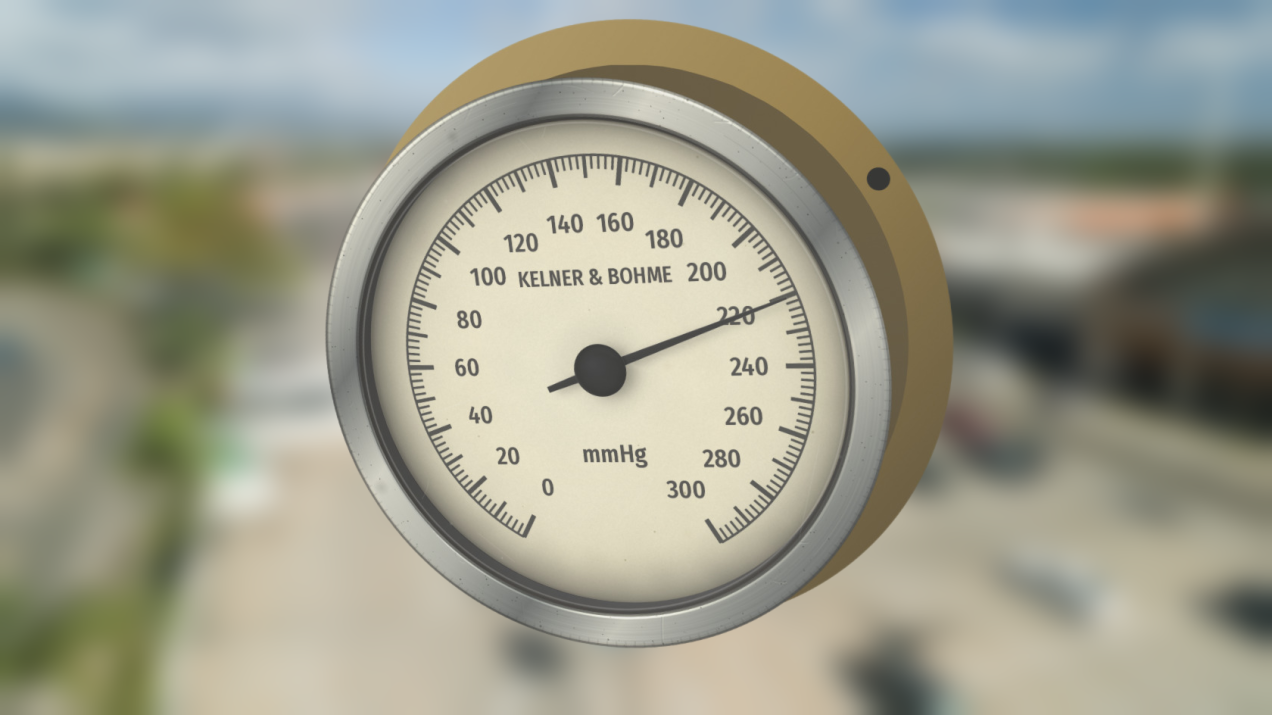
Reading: **220** mmHg
